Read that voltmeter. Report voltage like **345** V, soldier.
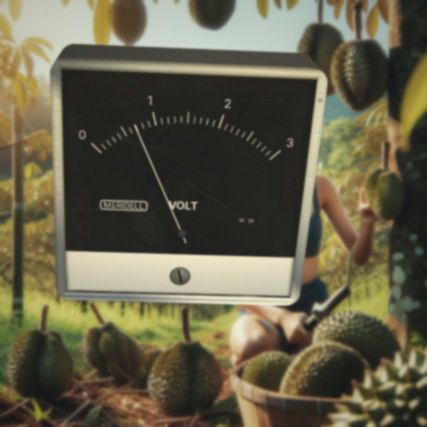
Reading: **0.7** V
